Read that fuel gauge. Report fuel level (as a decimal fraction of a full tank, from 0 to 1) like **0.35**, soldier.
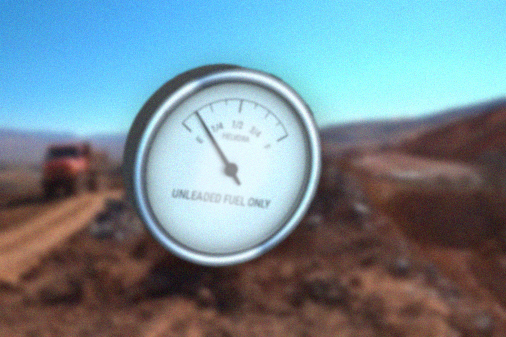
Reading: **0.125**
